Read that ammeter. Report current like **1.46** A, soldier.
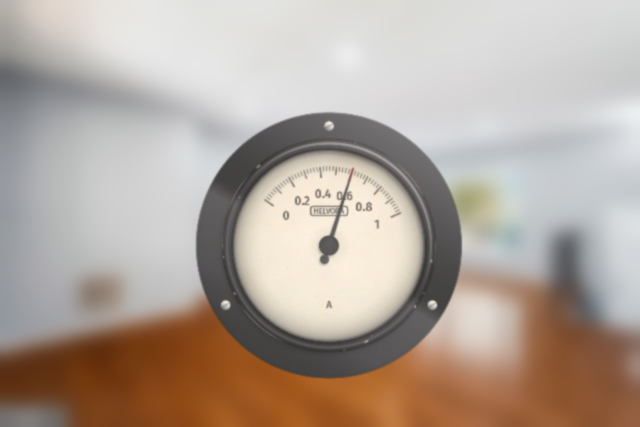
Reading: **0.6** A
